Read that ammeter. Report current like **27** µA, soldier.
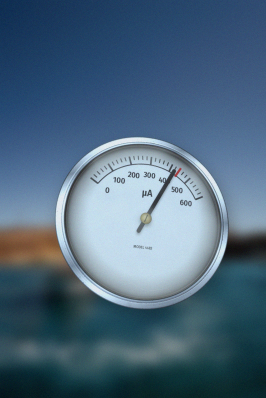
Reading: **420** µA
